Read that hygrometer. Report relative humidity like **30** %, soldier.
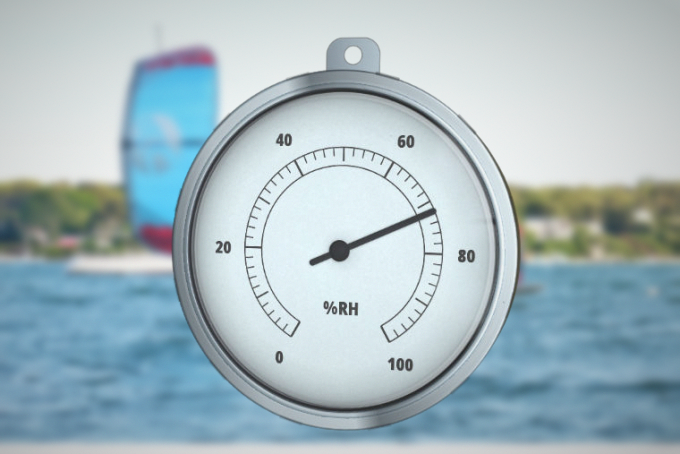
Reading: **72** %
